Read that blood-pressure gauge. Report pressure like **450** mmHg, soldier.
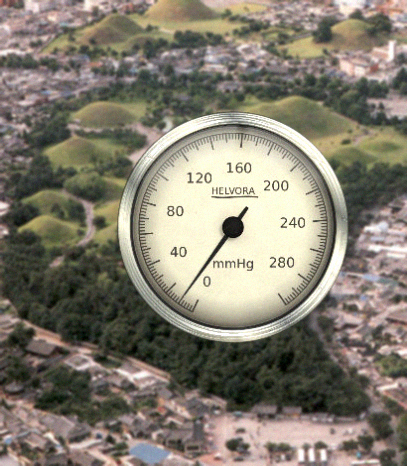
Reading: **10** mmHg
